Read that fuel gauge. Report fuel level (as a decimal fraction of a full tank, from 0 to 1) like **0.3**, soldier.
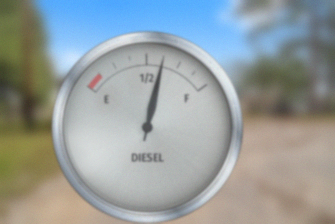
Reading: **0.625**
